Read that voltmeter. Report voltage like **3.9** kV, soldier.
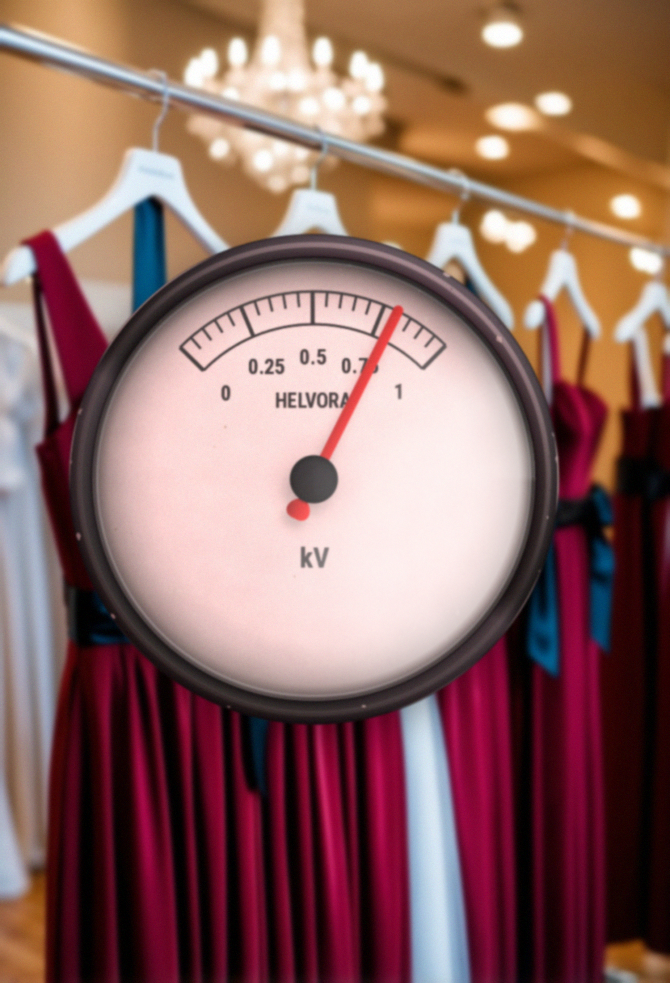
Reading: **0.8** kV
